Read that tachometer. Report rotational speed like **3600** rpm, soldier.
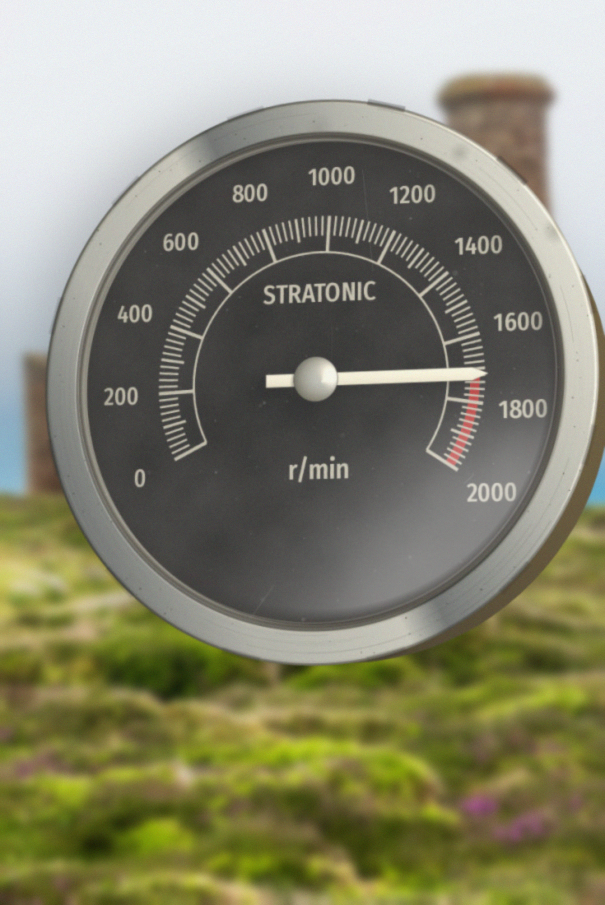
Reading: **1720** rpm
